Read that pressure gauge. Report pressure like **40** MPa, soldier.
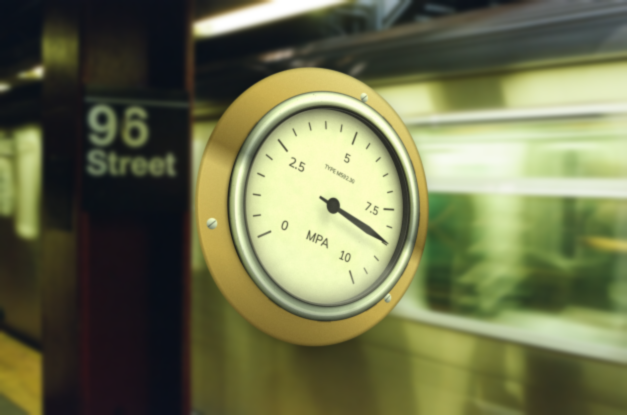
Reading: **8.5** MPa
